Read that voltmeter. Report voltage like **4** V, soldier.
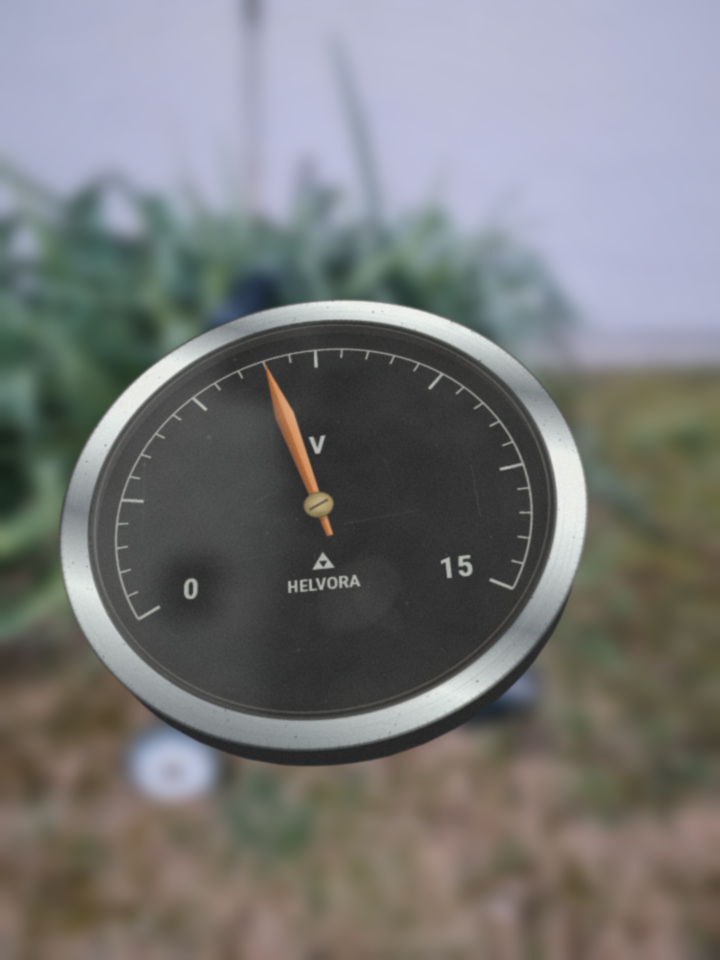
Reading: **6.5** V
